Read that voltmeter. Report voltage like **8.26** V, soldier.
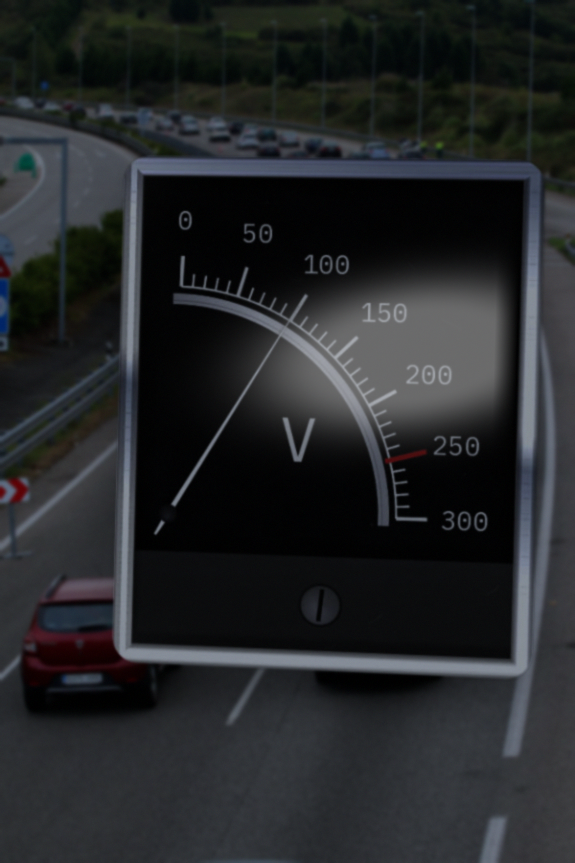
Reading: **100** V
